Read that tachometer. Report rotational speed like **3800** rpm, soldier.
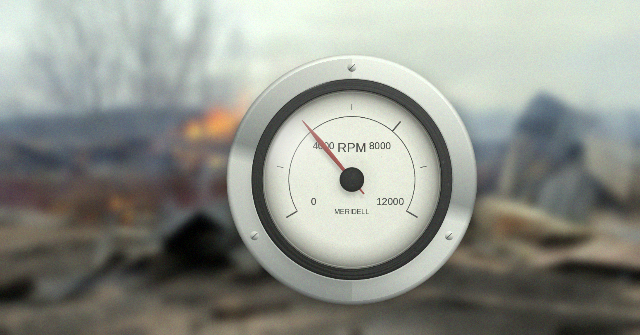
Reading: **4000** rpm
